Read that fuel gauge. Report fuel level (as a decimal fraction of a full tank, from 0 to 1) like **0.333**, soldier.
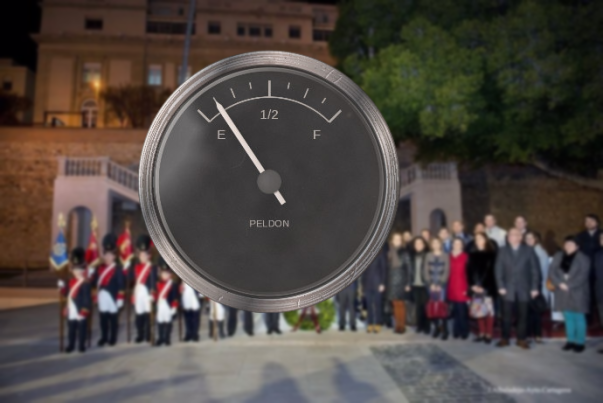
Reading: **0.125**
